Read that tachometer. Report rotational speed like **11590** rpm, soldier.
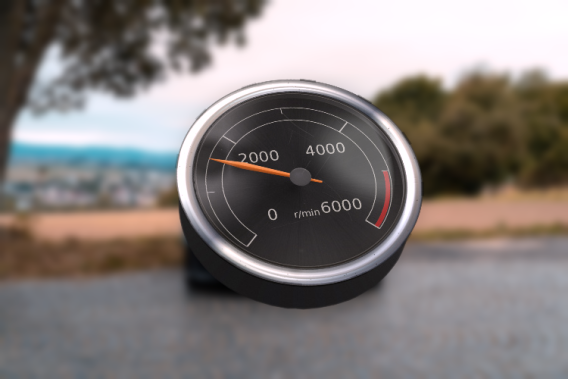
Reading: **1500** rpm
